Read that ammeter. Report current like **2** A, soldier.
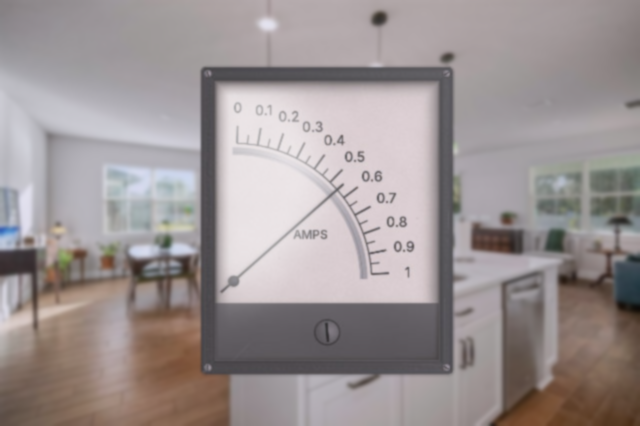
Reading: **0.55** A
